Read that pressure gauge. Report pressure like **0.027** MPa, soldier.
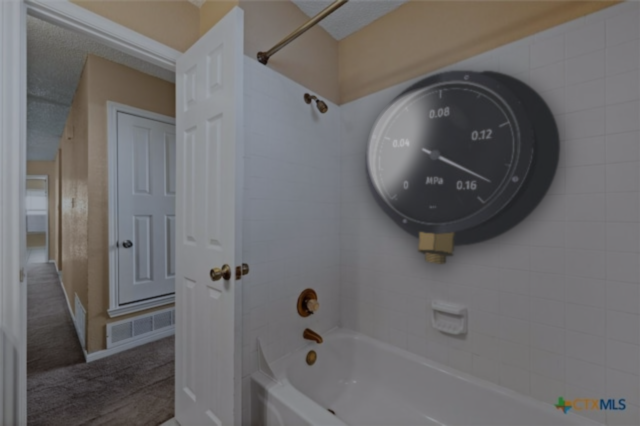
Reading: **0.15** MPa
